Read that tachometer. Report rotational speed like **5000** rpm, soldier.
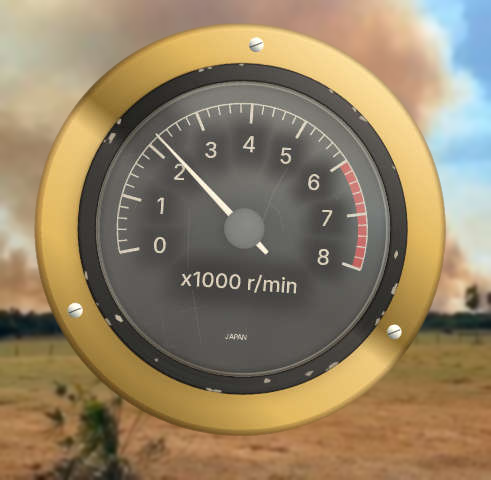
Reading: **2200** rpm
